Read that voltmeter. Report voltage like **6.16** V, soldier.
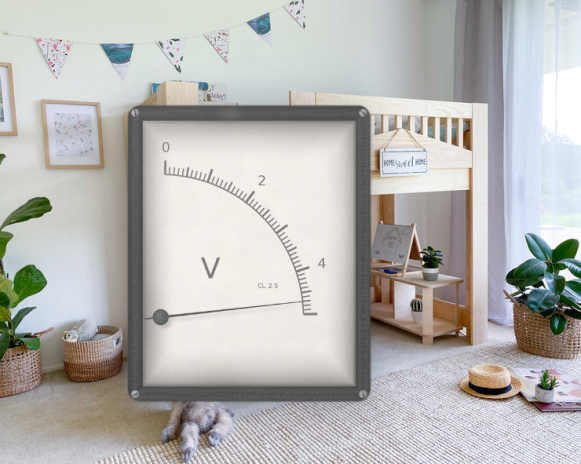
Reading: **4.7** V
